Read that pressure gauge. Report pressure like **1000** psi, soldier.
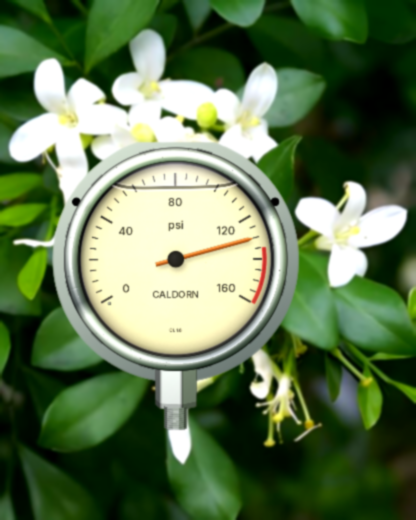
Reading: **130** psi
